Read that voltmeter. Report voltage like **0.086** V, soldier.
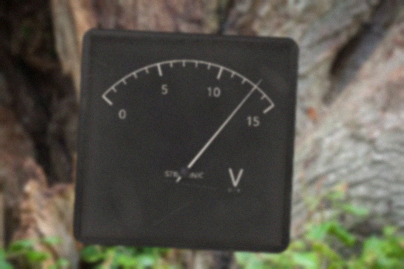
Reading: **13** V
